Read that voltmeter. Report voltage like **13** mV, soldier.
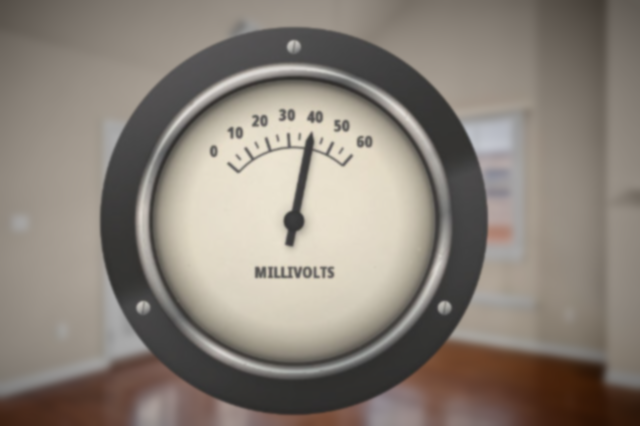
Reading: **40** mV
